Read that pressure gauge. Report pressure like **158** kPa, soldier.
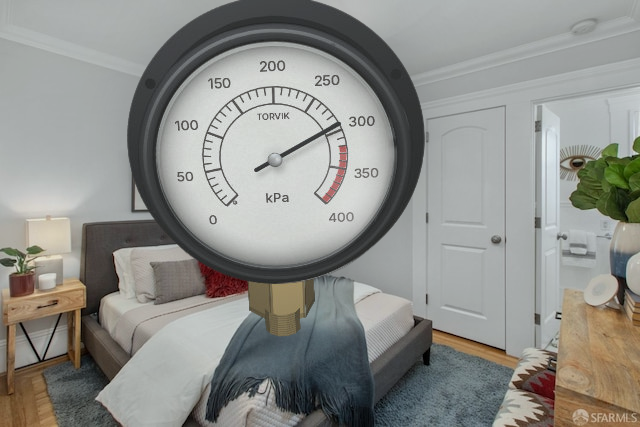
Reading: **290** kPa
